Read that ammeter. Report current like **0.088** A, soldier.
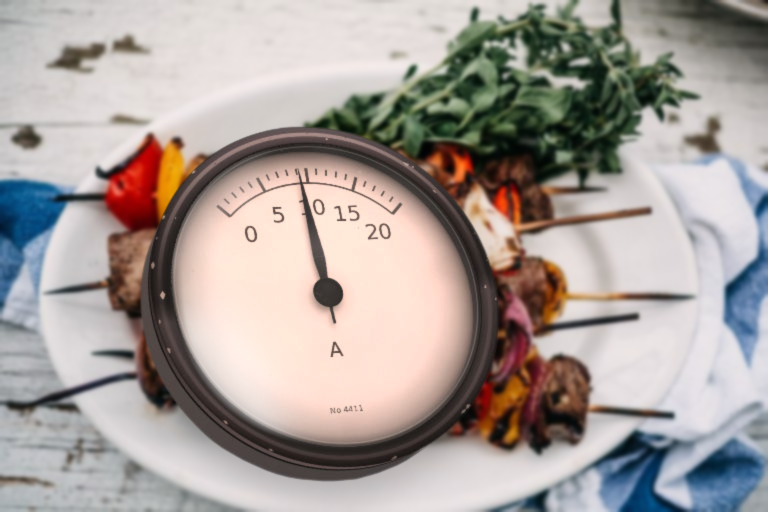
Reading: **9** A
